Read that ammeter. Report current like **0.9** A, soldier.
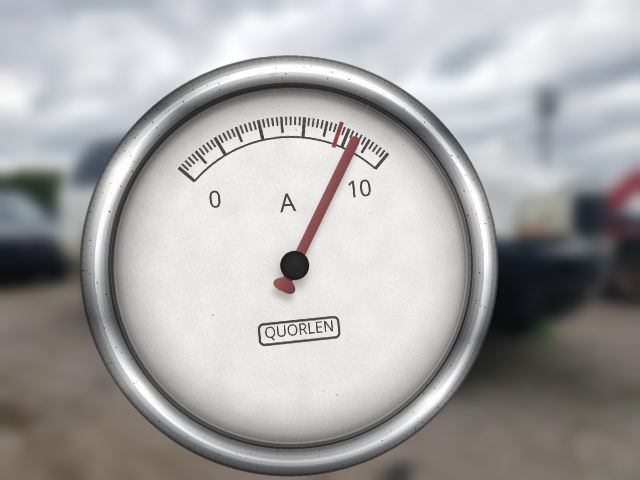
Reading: **8.4** A
